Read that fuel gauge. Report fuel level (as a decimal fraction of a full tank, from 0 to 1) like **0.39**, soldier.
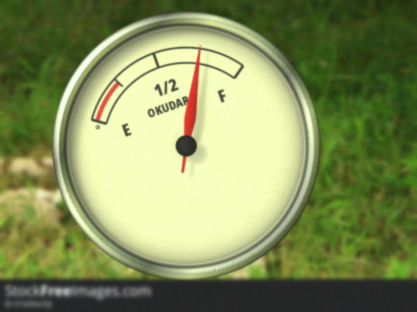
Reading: **0.75**
